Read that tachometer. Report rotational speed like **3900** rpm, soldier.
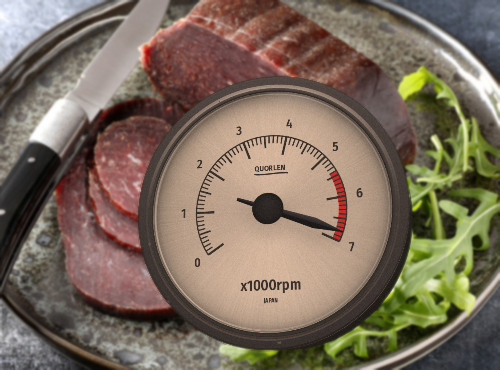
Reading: **6800** rpm
